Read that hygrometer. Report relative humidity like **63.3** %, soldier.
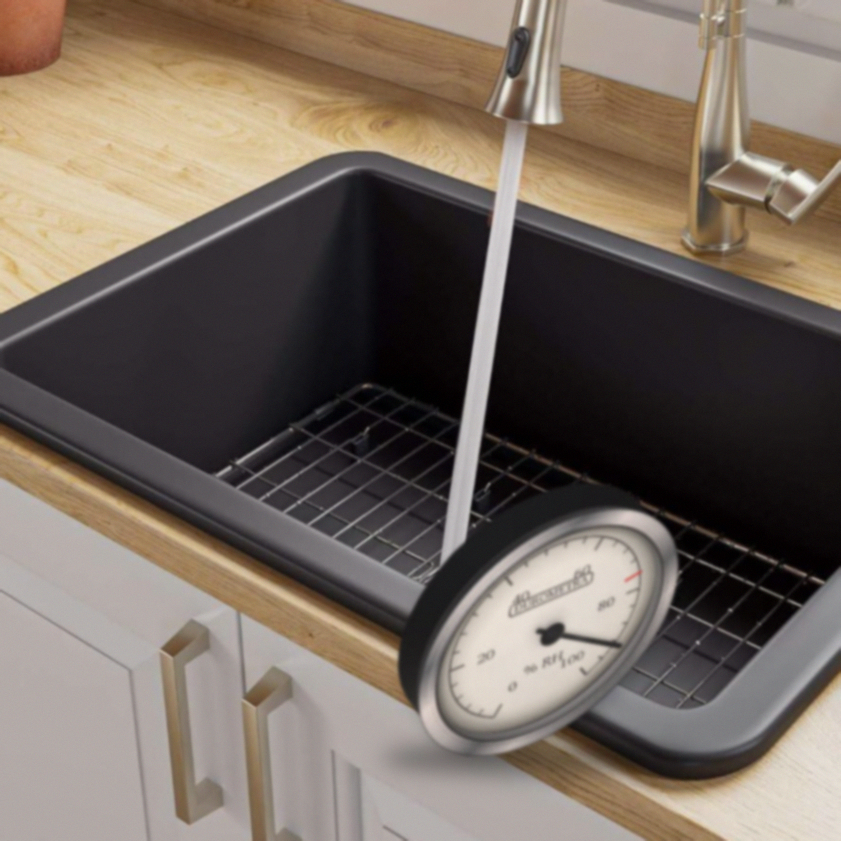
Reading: **92** %
